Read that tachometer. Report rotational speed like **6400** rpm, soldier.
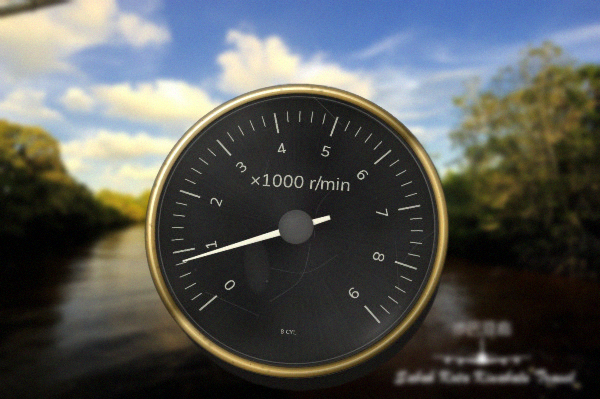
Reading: **800** rpm
